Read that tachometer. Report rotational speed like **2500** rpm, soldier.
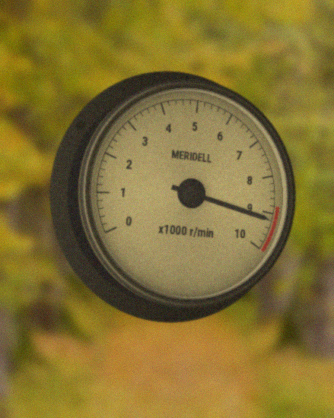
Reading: **9200** rpm
